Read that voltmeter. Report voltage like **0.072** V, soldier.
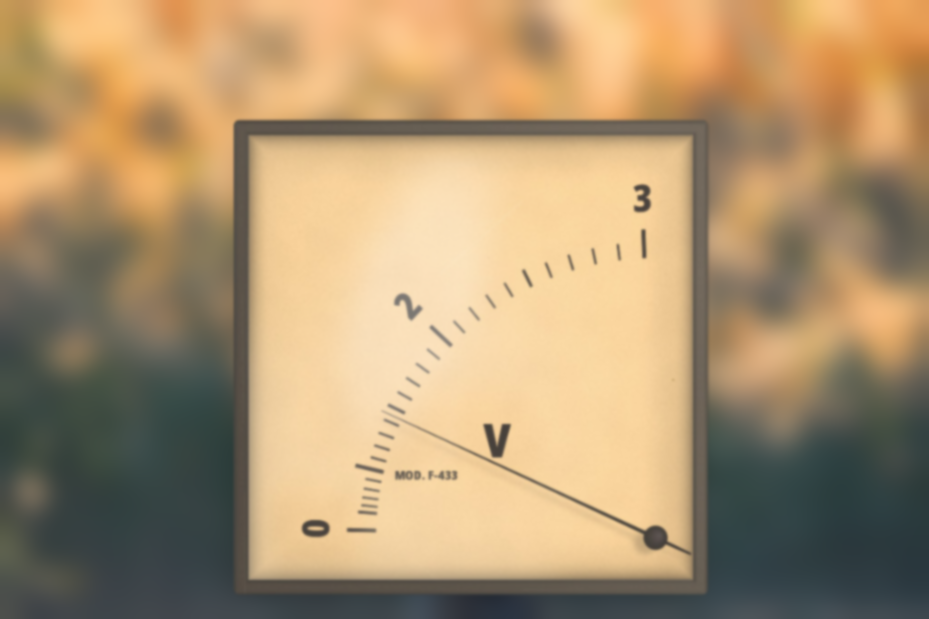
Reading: **1.45** V
